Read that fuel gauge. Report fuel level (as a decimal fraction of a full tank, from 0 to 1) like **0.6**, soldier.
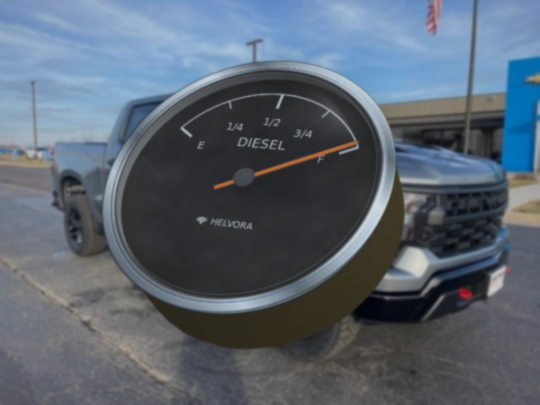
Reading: **1**
